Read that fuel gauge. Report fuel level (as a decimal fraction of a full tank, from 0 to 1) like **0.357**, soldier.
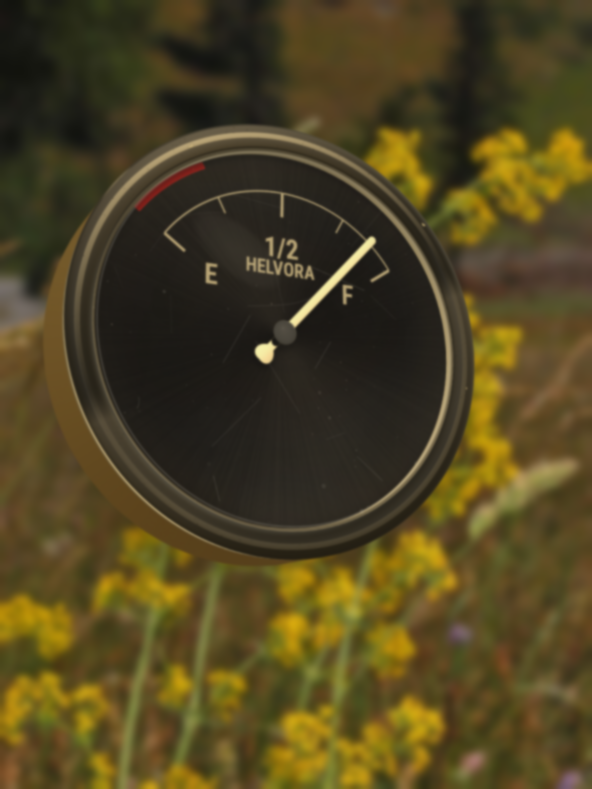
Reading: **0.875**
